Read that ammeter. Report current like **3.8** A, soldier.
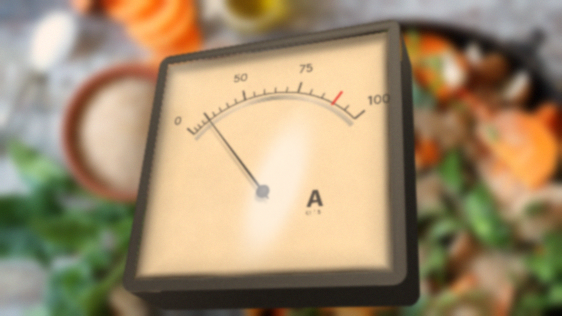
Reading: **25** A
